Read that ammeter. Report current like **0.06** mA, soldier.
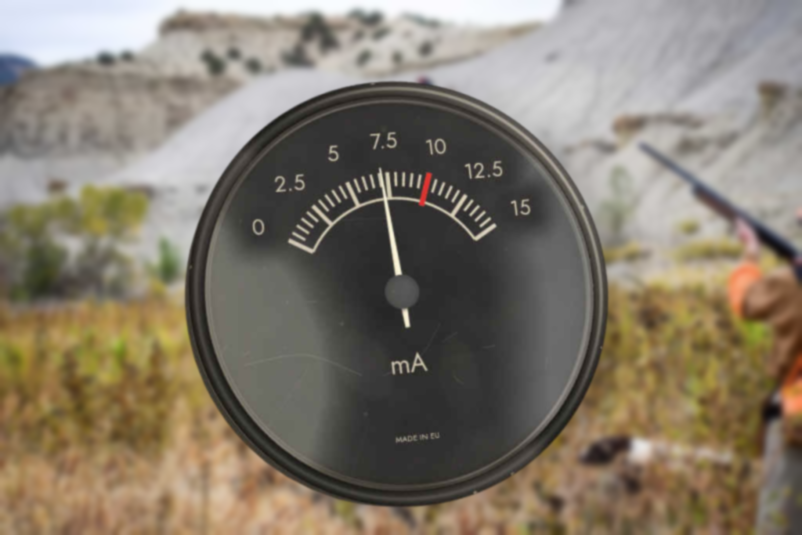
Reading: **7** mA
